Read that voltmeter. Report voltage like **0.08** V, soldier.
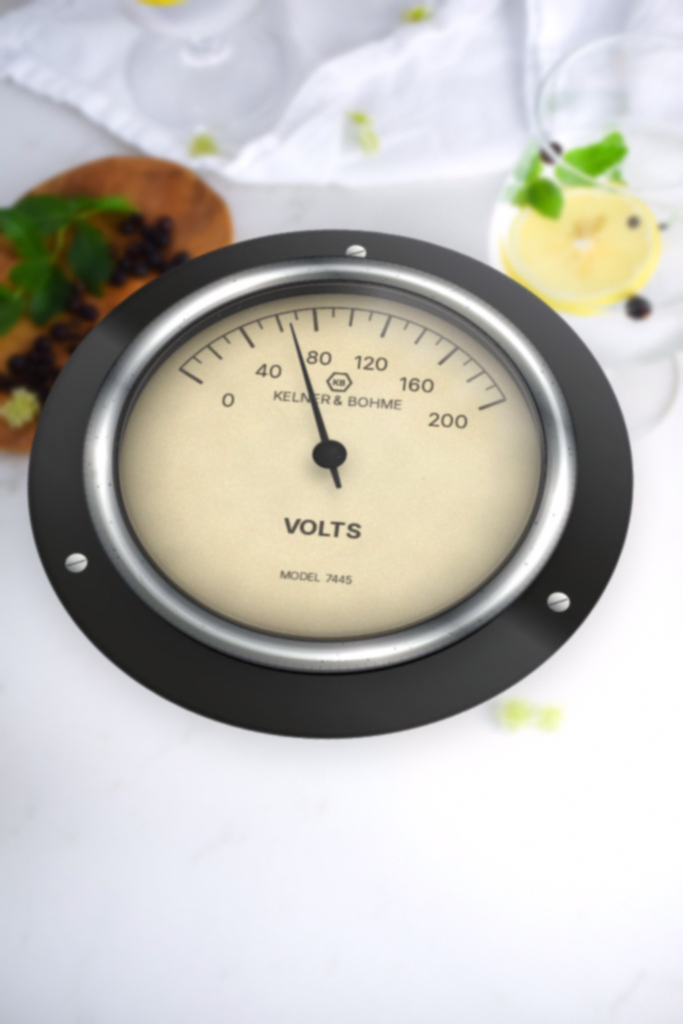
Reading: **65** V
